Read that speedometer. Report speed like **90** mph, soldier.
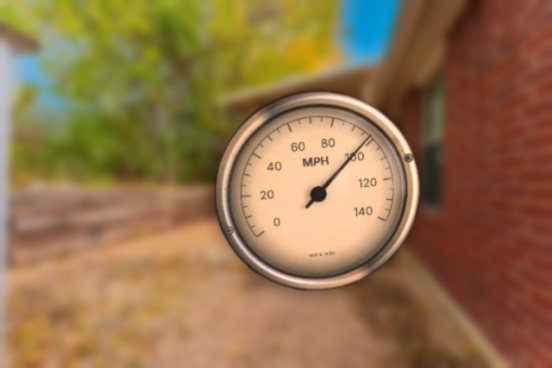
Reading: **97.5** mph
